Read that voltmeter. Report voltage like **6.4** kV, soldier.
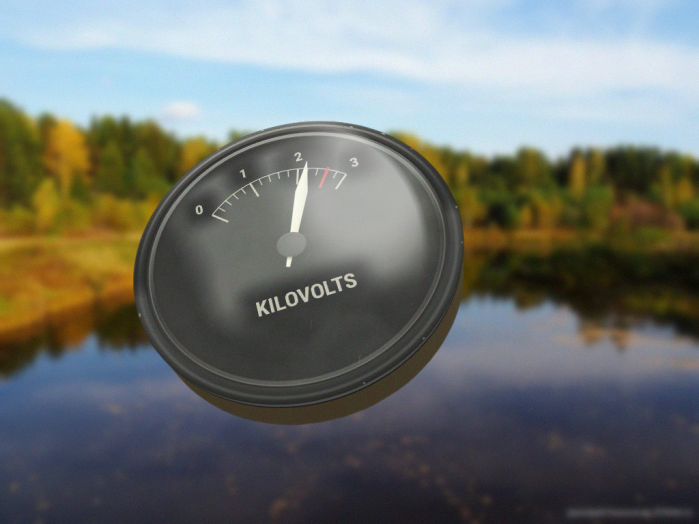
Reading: **2.2** kV
